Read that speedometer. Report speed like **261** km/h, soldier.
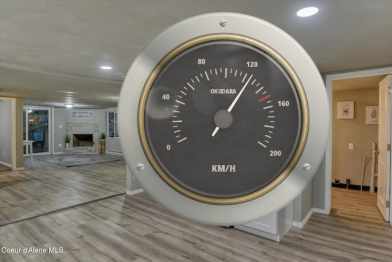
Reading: **125** km/h
